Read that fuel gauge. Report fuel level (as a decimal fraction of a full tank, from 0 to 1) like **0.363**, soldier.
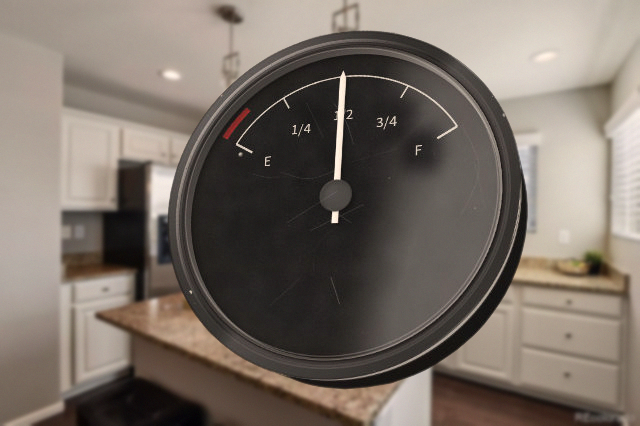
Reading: **0.5**
